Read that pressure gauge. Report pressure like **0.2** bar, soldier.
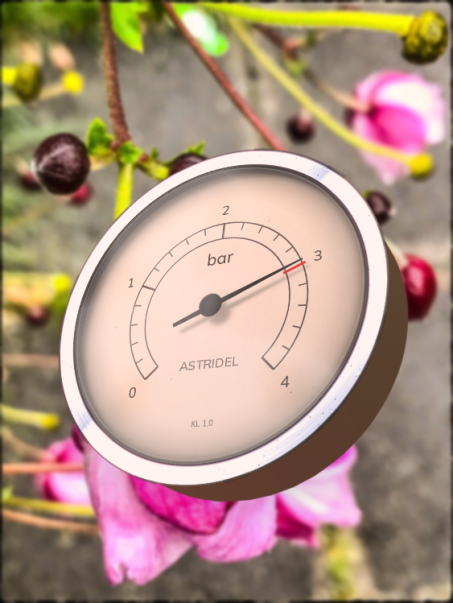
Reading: **3** bar
